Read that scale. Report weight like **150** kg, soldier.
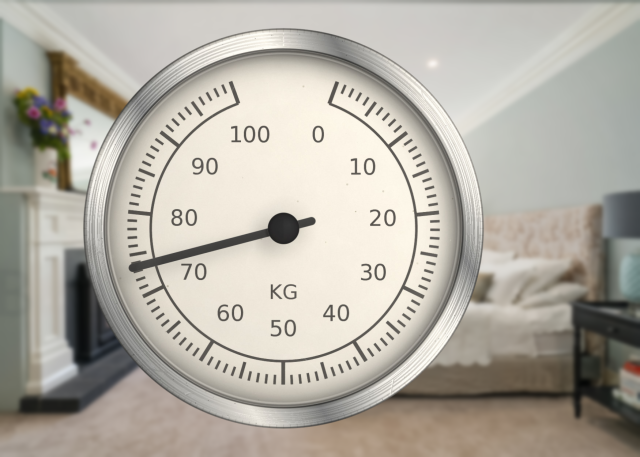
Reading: **73.5** kg
